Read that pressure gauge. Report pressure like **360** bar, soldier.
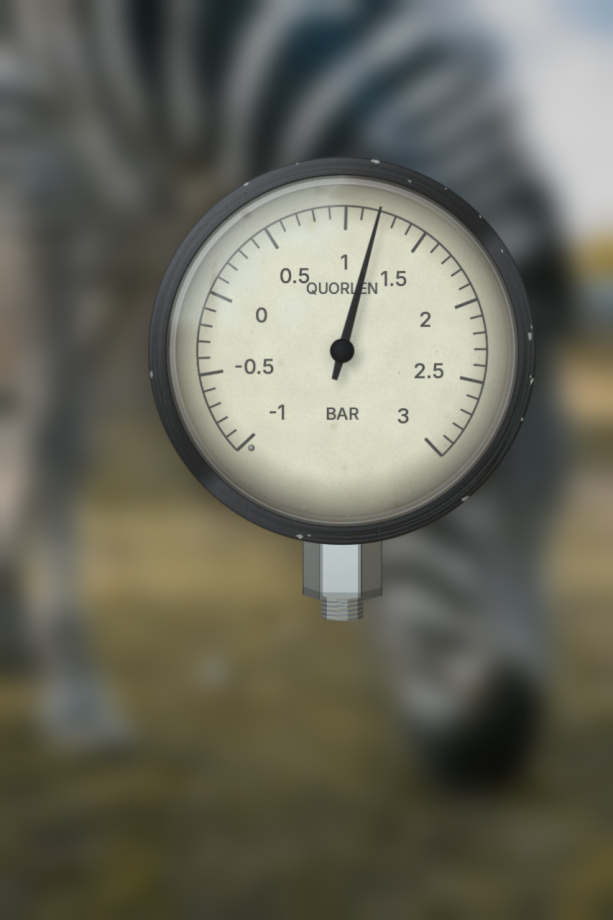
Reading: **1.2** bar
